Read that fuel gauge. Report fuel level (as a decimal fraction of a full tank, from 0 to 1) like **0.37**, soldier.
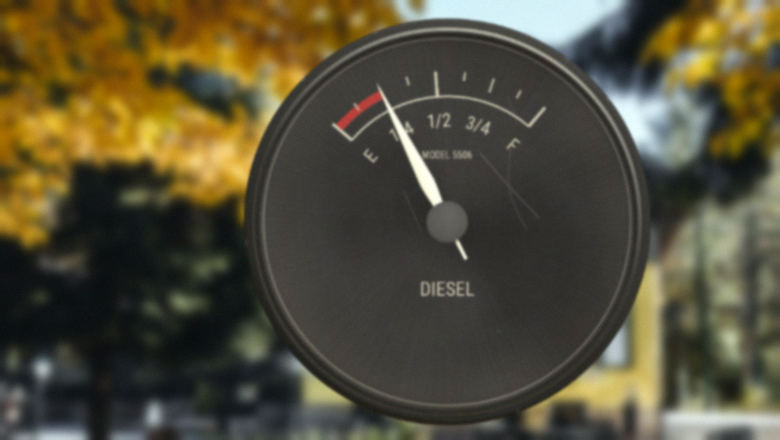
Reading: **0.25**
